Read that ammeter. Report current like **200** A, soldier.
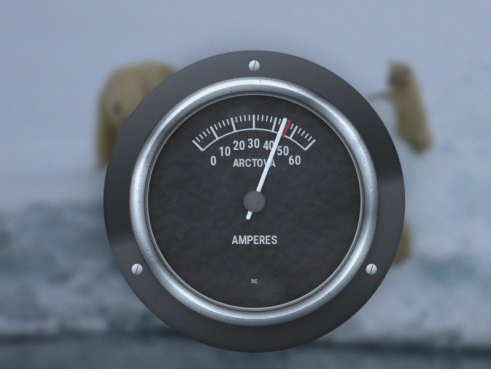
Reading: **44** A
